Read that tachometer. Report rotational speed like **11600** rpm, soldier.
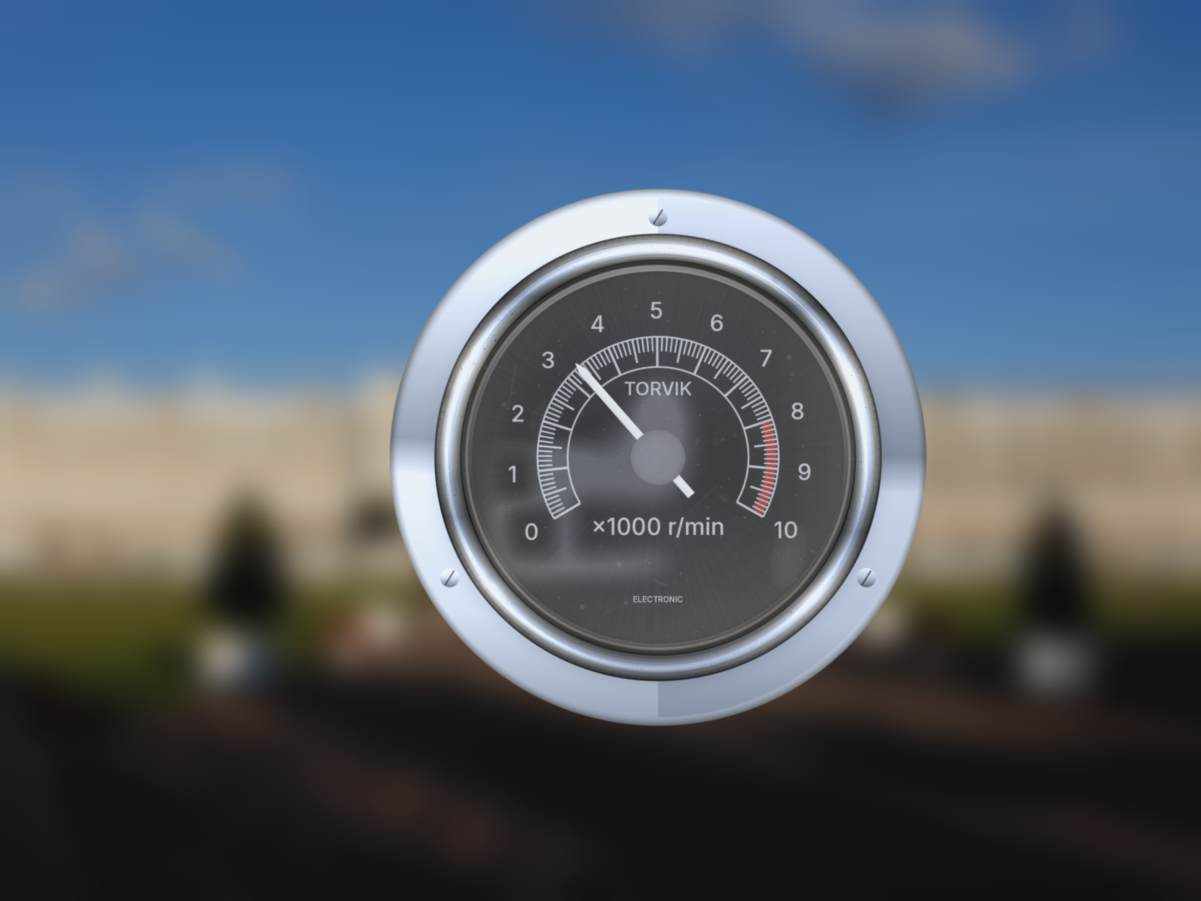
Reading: **3300** rpm
